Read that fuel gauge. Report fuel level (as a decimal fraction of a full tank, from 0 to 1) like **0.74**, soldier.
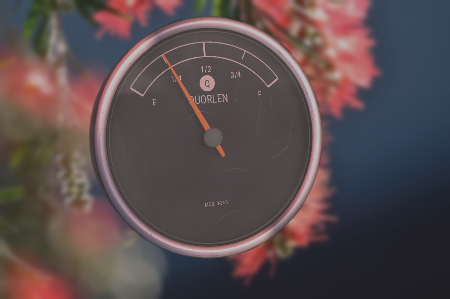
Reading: **0.25**
